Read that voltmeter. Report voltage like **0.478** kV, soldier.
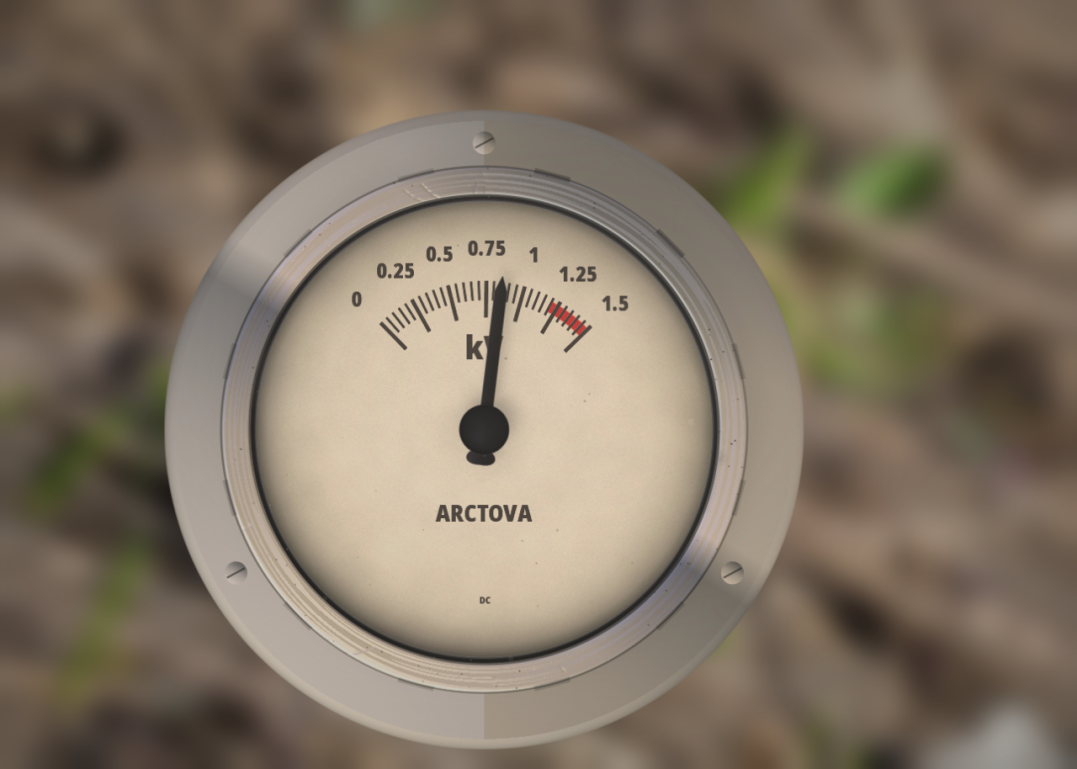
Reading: **0.85** kV
